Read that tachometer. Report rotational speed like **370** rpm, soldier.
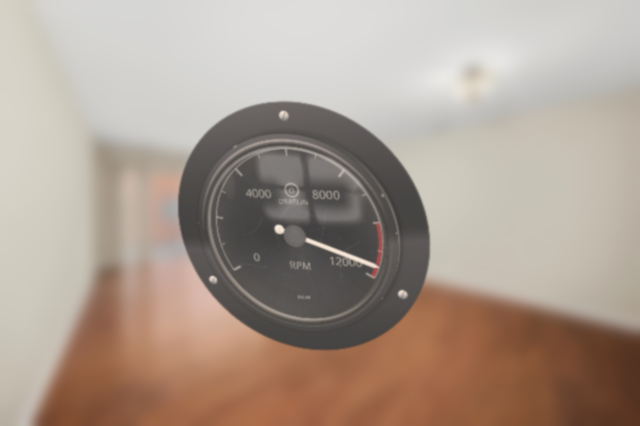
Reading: **11500** rpm
